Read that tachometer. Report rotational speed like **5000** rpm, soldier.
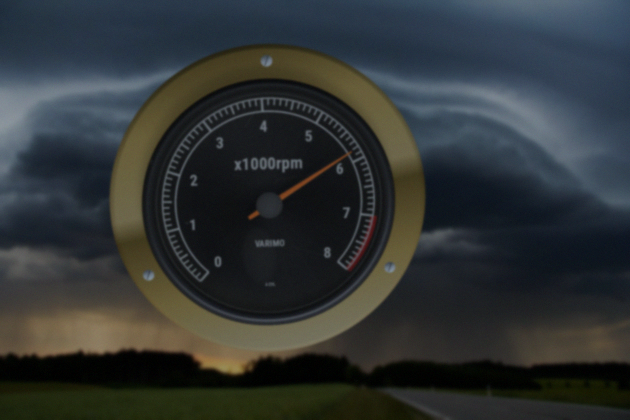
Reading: **5800** rpm
